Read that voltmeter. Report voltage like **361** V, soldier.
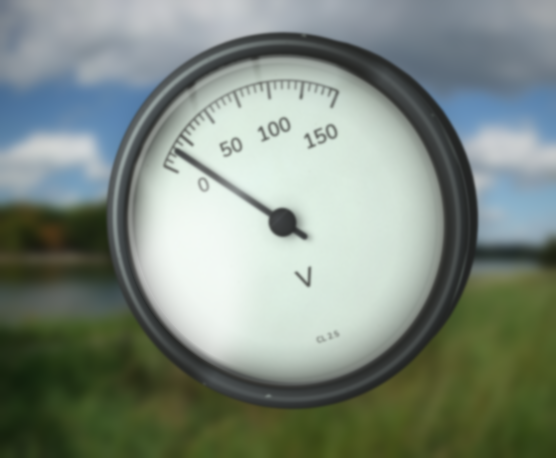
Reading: **15** V
